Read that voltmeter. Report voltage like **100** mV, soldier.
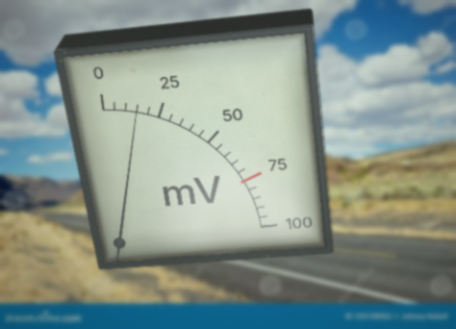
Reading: **15** mV
